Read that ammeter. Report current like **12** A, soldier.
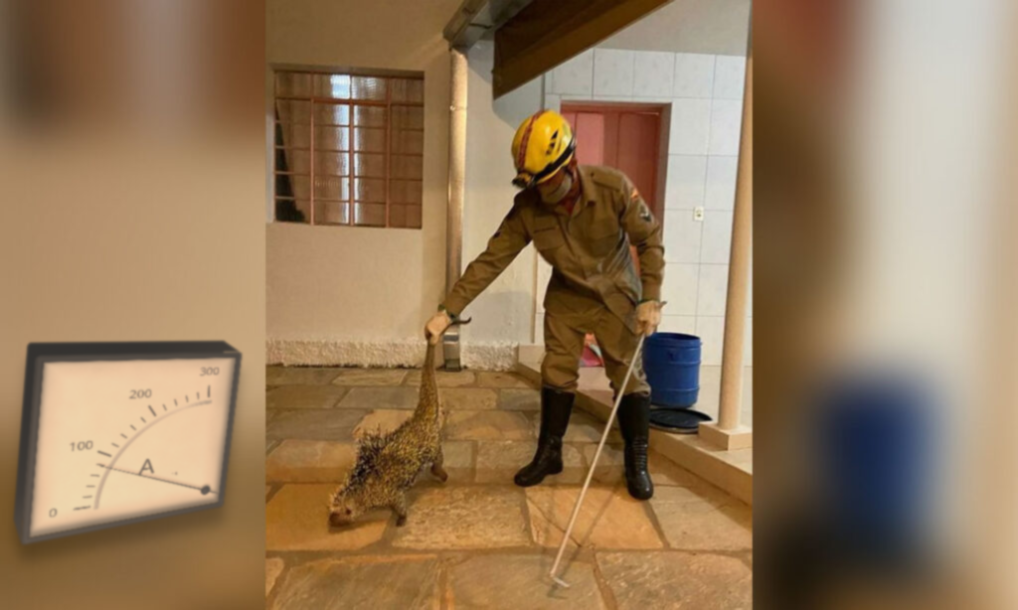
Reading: **80** A
